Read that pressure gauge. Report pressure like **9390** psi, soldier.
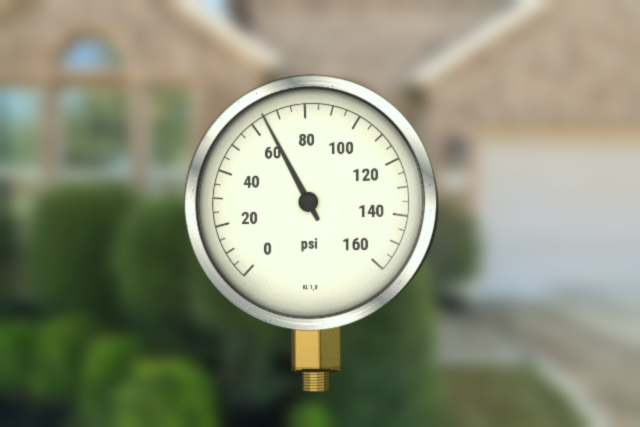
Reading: **65** psi
